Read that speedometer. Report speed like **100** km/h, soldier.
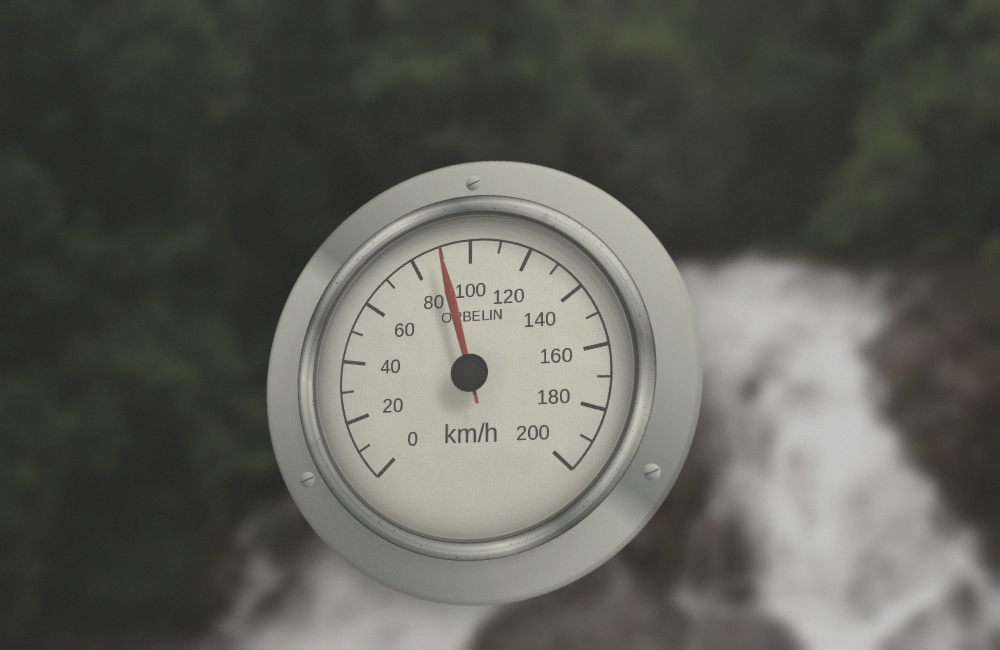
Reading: **90** km/h
